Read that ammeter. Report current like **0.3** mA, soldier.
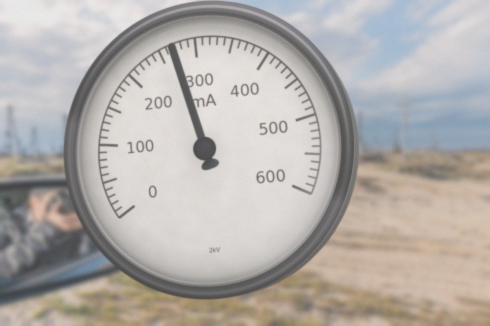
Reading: **270** mA
